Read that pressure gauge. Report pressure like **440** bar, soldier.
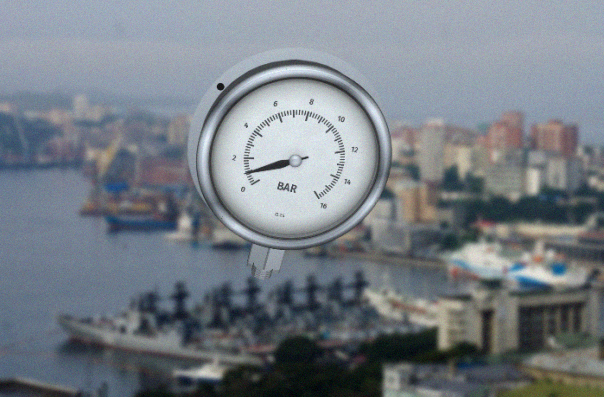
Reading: **1** bar
